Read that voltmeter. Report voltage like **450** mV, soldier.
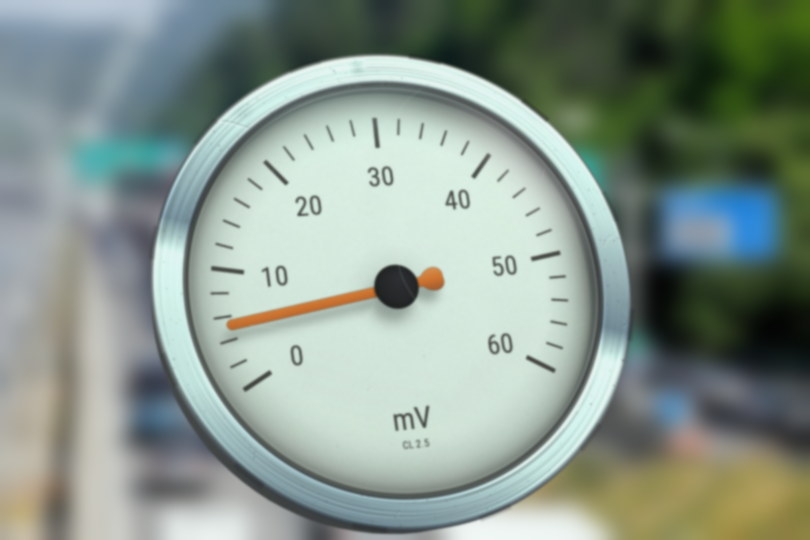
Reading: **5** mV
